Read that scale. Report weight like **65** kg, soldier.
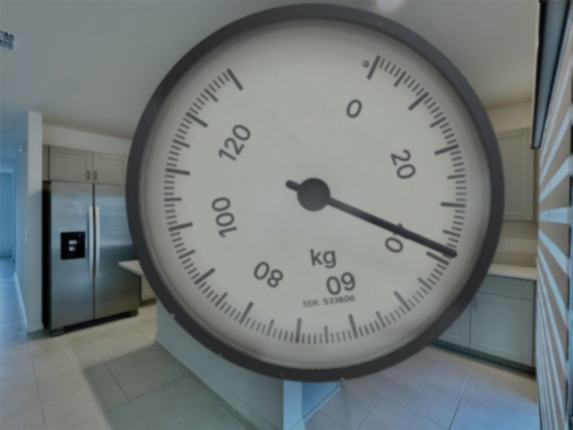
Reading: **38** kg
